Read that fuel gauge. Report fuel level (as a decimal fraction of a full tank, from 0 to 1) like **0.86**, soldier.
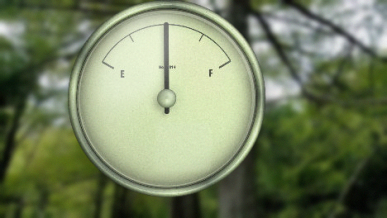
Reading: **0.5**
